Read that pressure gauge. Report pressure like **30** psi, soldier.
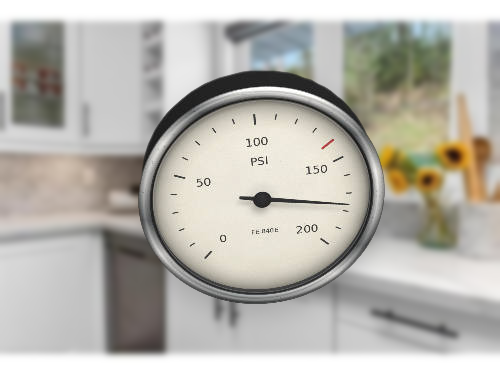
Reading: **175** psi
